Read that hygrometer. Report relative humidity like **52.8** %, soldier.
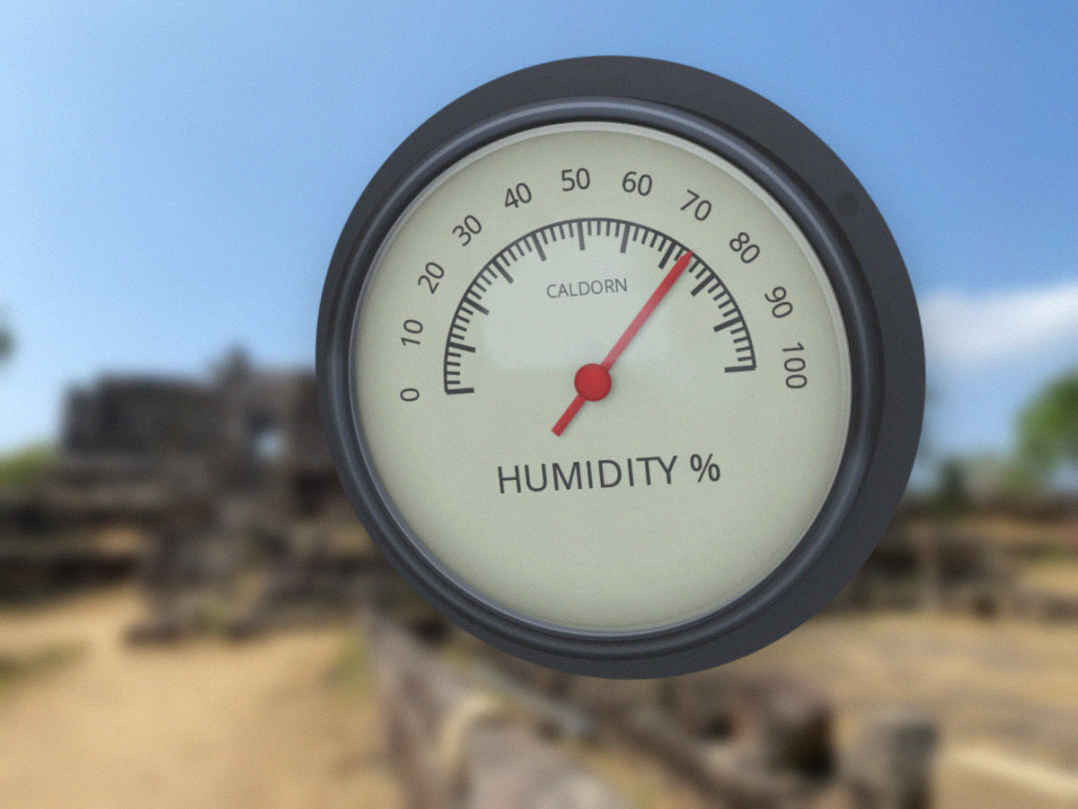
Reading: **74** %
